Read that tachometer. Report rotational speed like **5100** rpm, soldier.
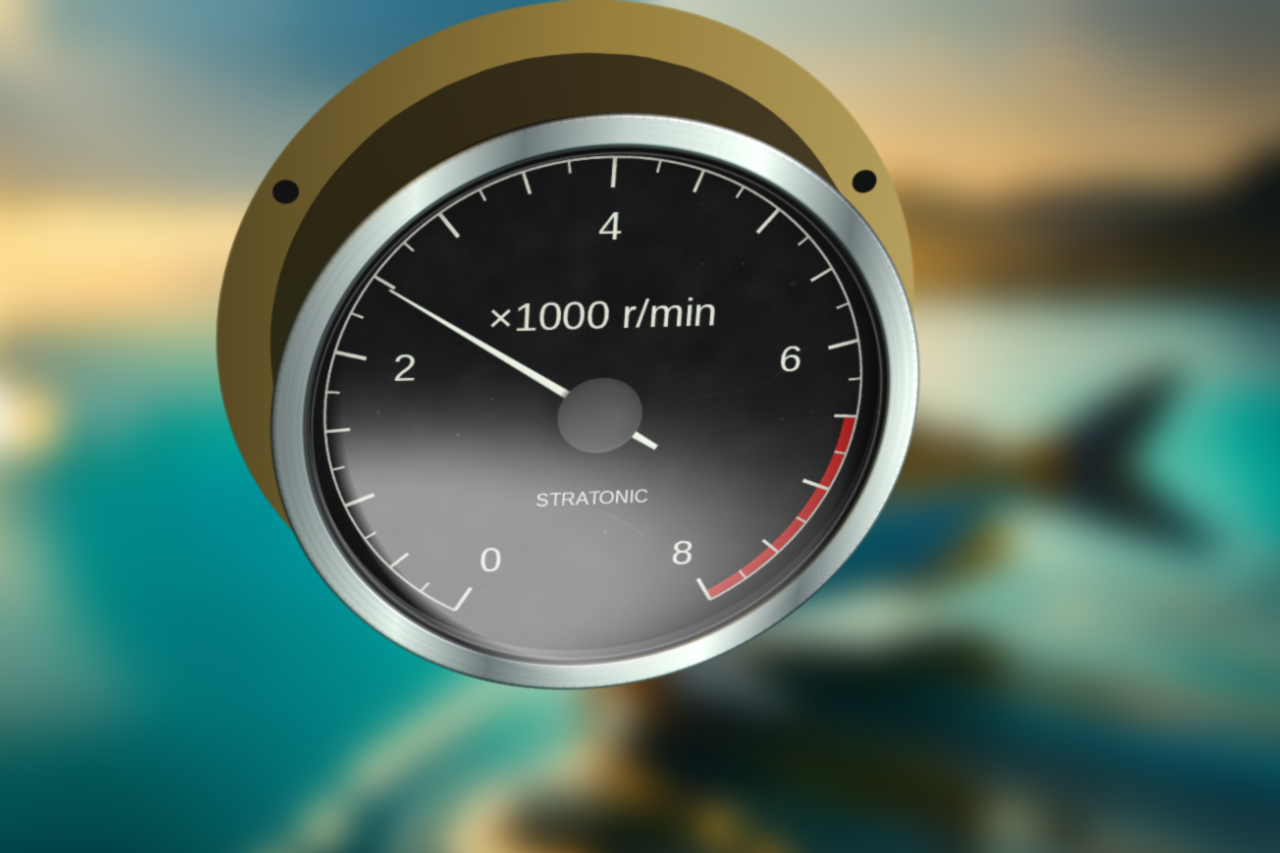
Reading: **2500** rpm
